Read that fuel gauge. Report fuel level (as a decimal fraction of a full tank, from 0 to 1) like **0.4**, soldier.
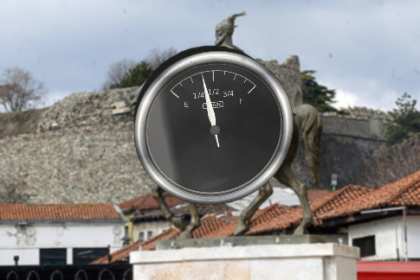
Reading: **0.375**
